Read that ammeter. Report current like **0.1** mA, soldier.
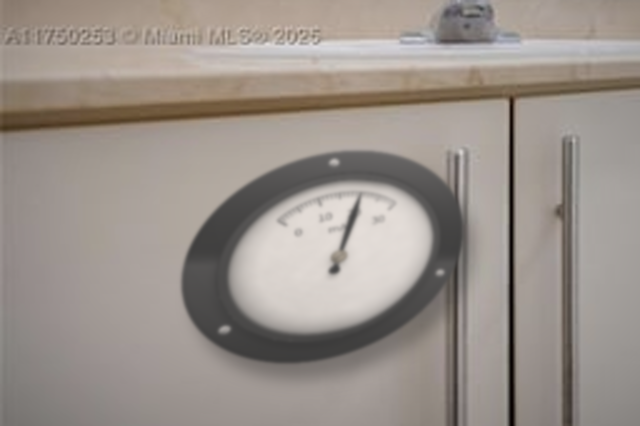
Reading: **20** mA
